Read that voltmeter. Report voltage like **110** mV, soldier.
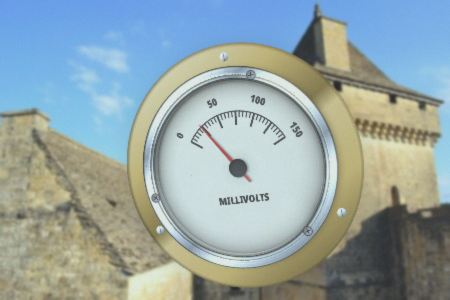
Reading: **25** mV
